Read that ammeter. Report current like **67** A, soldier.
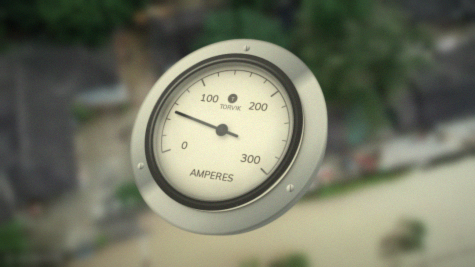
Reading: **50** A
